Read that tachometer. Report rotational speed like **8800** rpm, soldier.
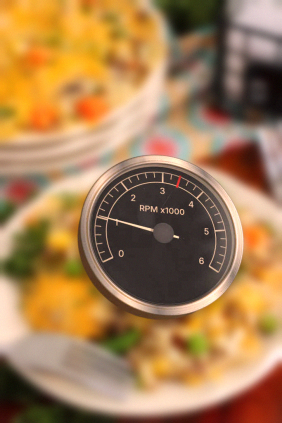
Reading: **1000** rpm
